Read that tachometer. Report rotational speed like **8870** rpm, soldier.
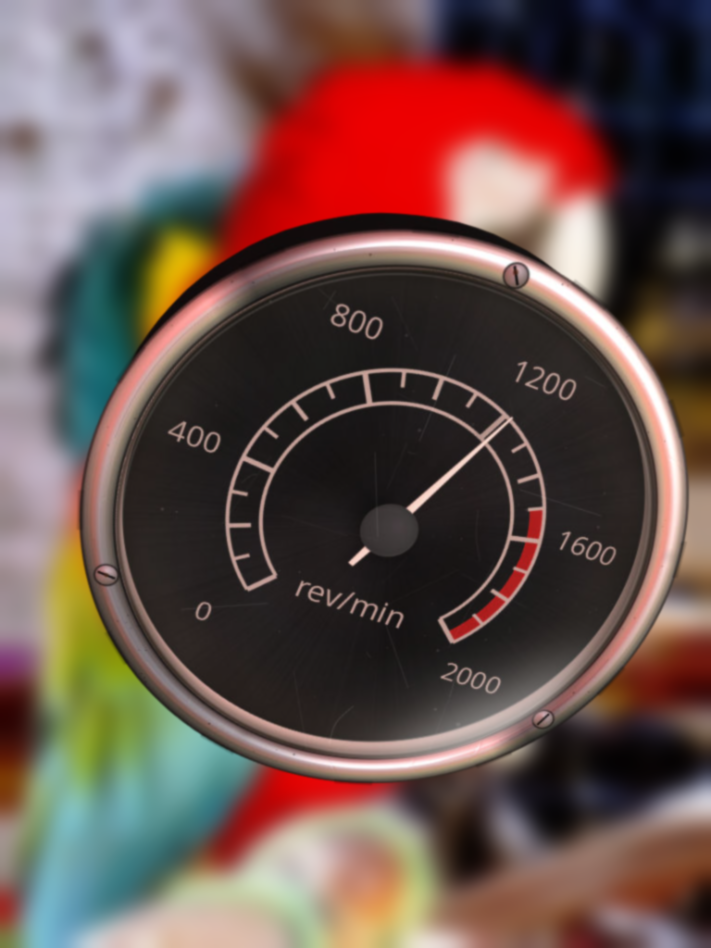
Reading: **1200** rpm
